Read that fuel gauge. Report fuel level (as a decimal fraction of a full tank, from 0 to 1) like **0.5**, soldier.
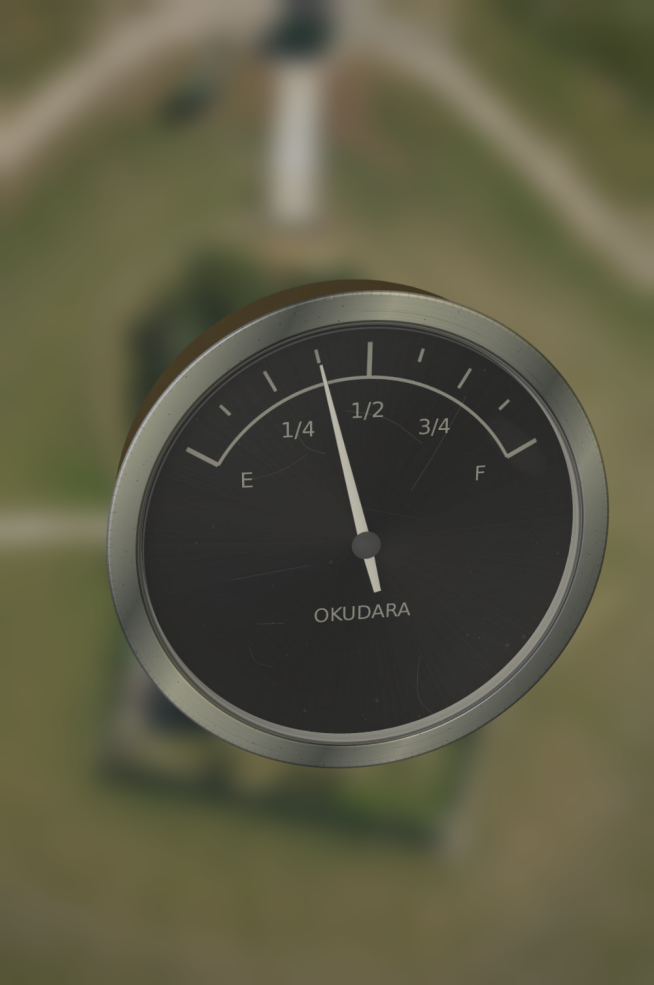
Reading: **0.375**
